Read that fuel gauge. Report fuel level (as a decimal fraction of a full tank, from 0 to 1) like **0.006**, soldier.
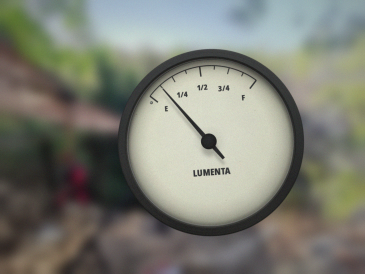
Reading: **0.125**
